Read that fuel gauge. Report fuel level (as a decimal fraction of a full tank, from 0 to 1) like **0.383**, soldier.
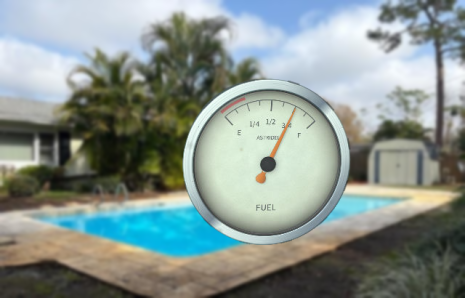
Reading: **0.75**
